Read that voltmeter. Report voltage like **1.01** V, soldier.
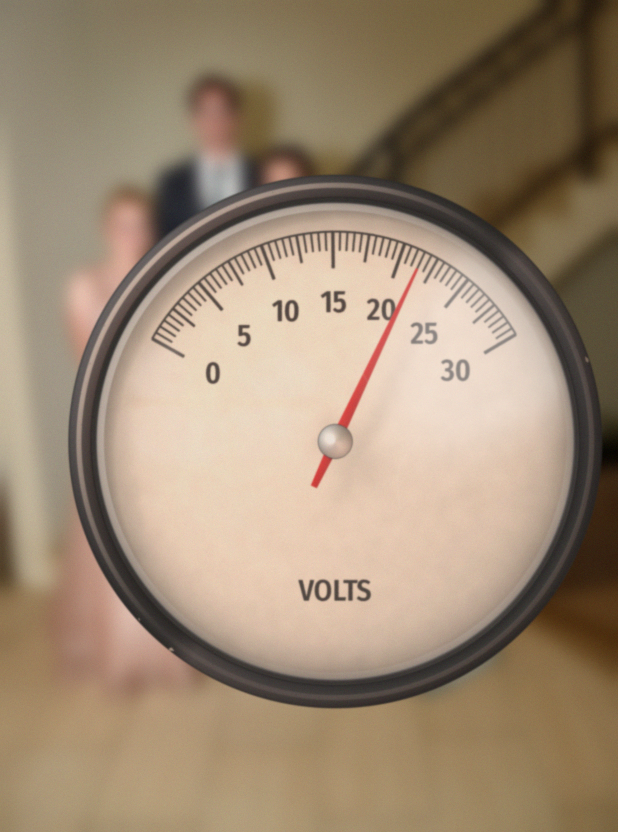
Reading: **21.5** V
